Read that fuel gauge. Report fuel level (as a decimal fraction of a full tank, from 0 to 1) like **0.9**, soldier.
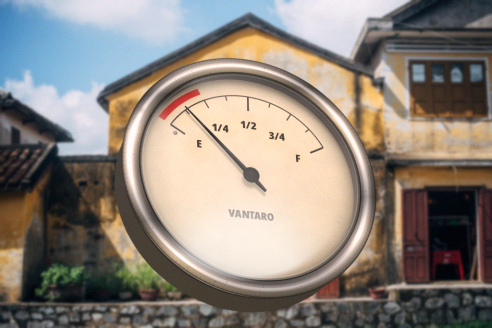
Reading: **0.125**
